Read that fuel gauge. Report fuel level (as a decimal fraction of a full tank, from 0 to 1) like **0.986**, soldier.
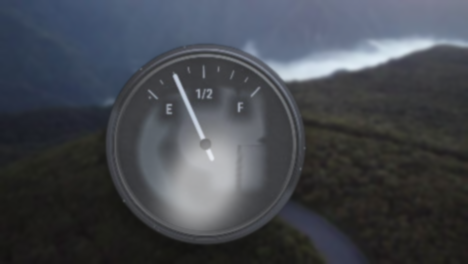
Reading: **0.25**
